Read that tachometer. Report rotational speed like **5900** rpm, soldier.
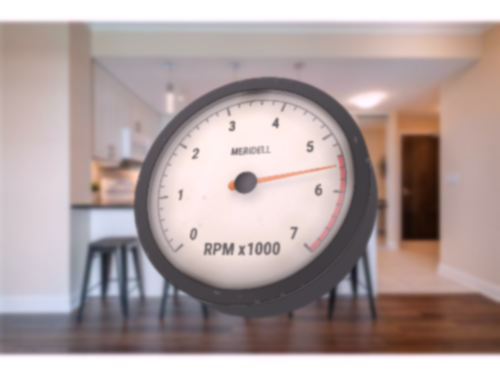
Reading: **5600** rpm
